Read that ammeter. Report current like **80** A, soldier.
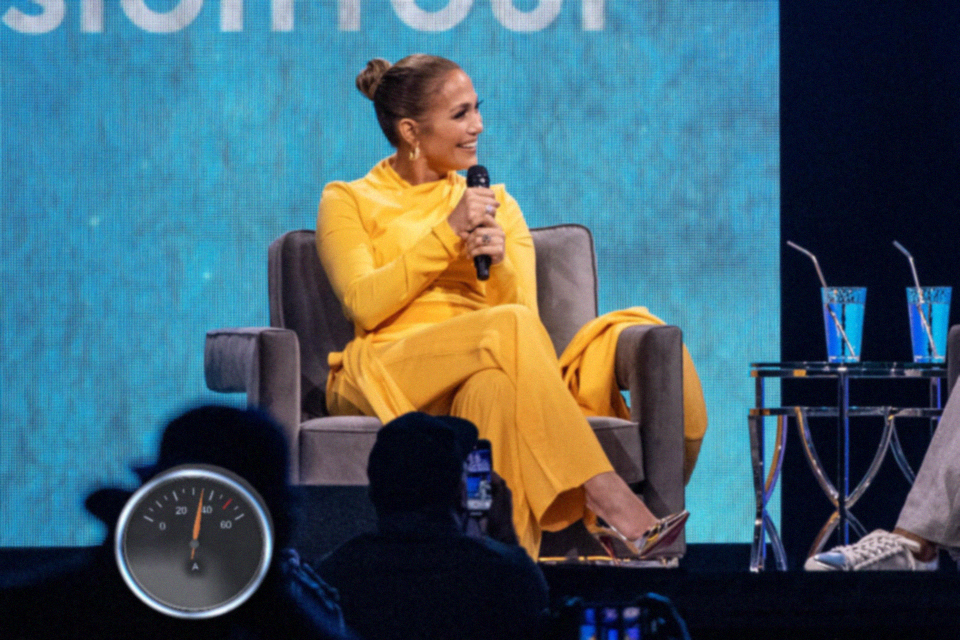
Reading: **35** A
